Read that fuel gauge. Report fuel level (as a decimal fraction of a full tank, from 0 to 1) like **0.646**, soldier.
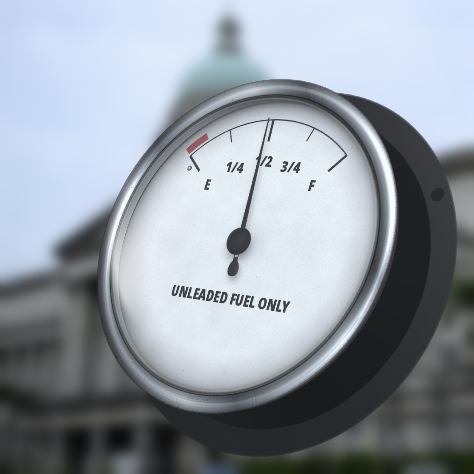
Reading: **0.5**
